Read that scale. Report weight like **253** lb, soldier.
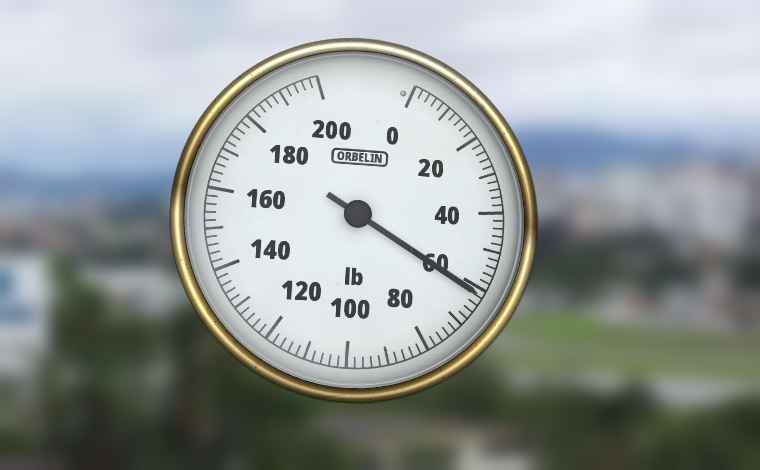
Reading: **62** lb
